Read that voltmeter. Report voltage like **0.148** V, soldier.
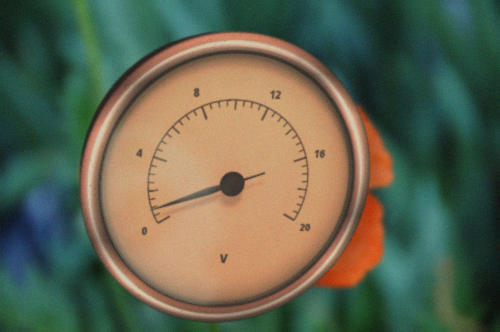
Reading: **1** V
